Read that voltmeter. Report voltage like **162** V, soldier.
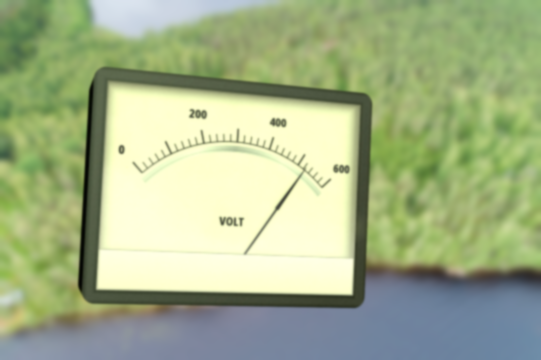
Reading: **520** V
